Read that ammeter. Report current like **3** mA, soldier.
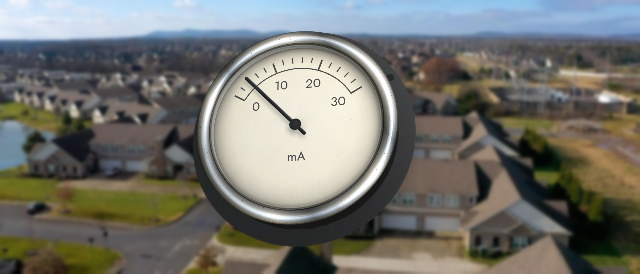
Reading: **4** mA
